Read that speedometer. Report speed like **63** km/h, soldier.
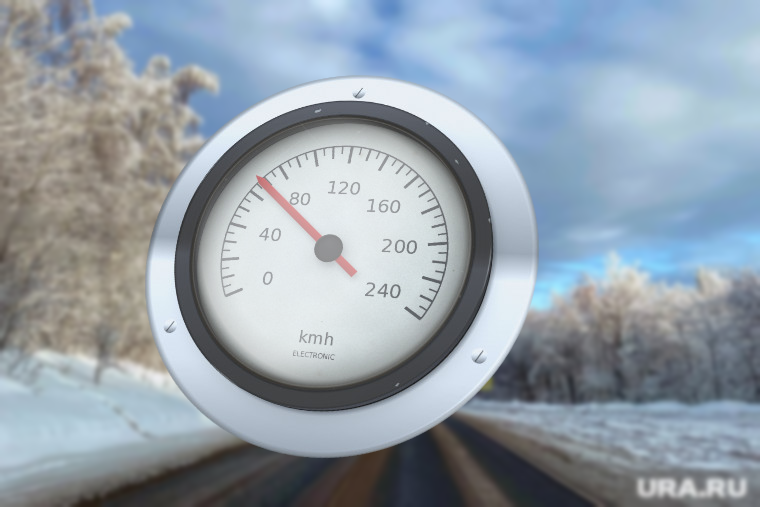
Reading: **67.5** km/h
